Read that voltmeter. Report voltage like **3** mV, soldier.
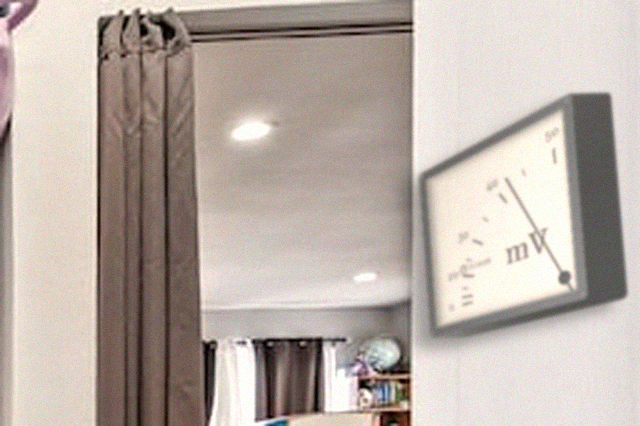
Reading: **42.5** mV
